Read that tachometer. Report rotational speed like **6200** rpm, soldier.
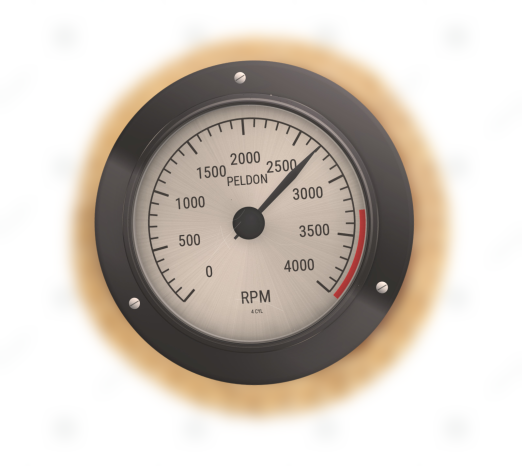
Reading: **2700** rpm
